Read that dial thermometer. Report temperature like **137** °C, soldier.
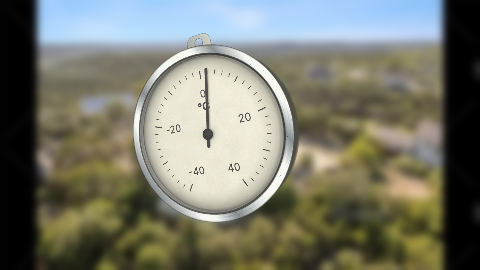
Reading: **2** °C
